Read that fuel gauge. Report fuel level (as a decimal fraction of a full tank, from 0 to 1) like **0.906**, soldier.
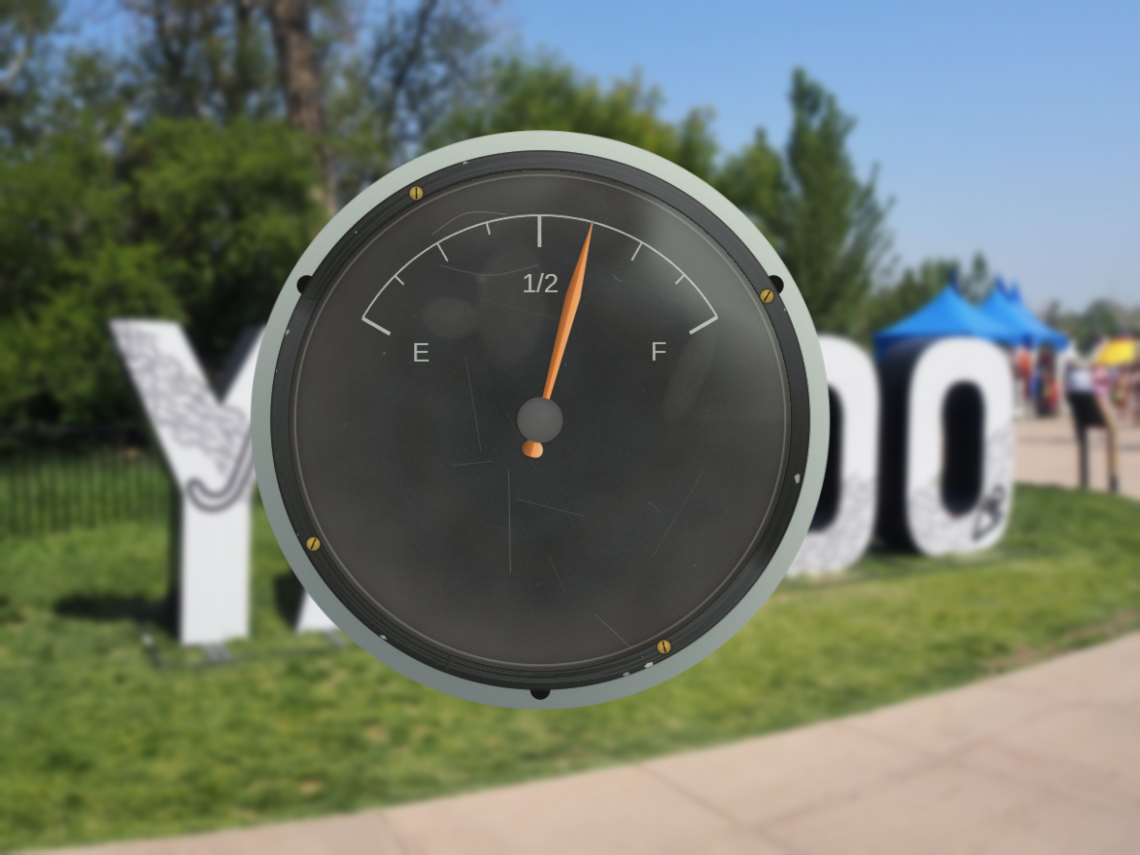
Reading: **0.625**
